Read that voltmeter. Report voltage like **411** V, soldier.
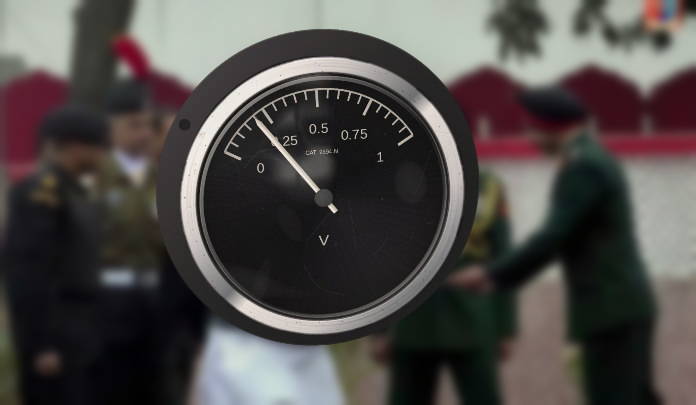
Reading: **0.2** V
